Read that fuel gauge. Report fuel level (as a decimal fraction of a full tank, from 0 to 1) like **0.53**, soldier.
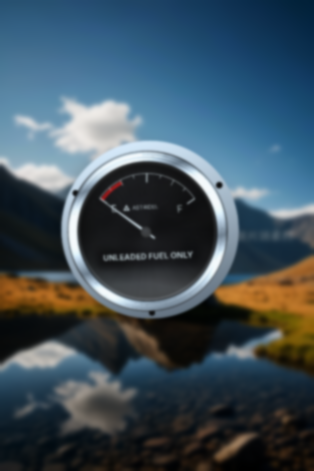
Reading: **0**
